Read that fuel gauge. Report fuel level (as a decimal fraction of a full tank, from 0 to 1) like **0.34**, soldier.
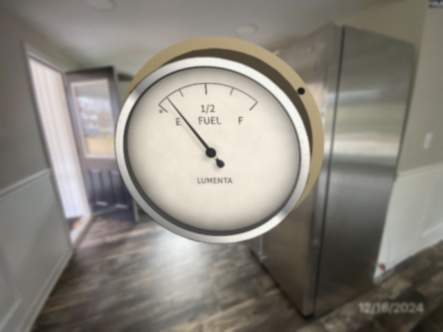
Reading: **0.125**
